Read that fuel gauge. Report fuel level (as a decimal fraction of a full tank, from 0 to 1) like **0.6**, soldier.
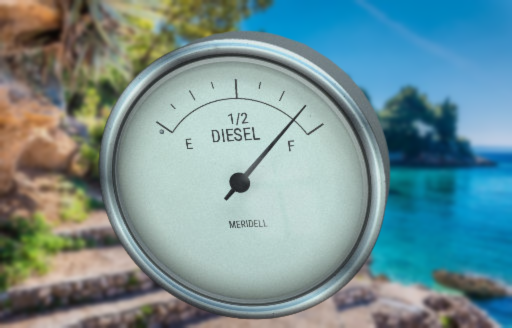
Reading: **0.875**
